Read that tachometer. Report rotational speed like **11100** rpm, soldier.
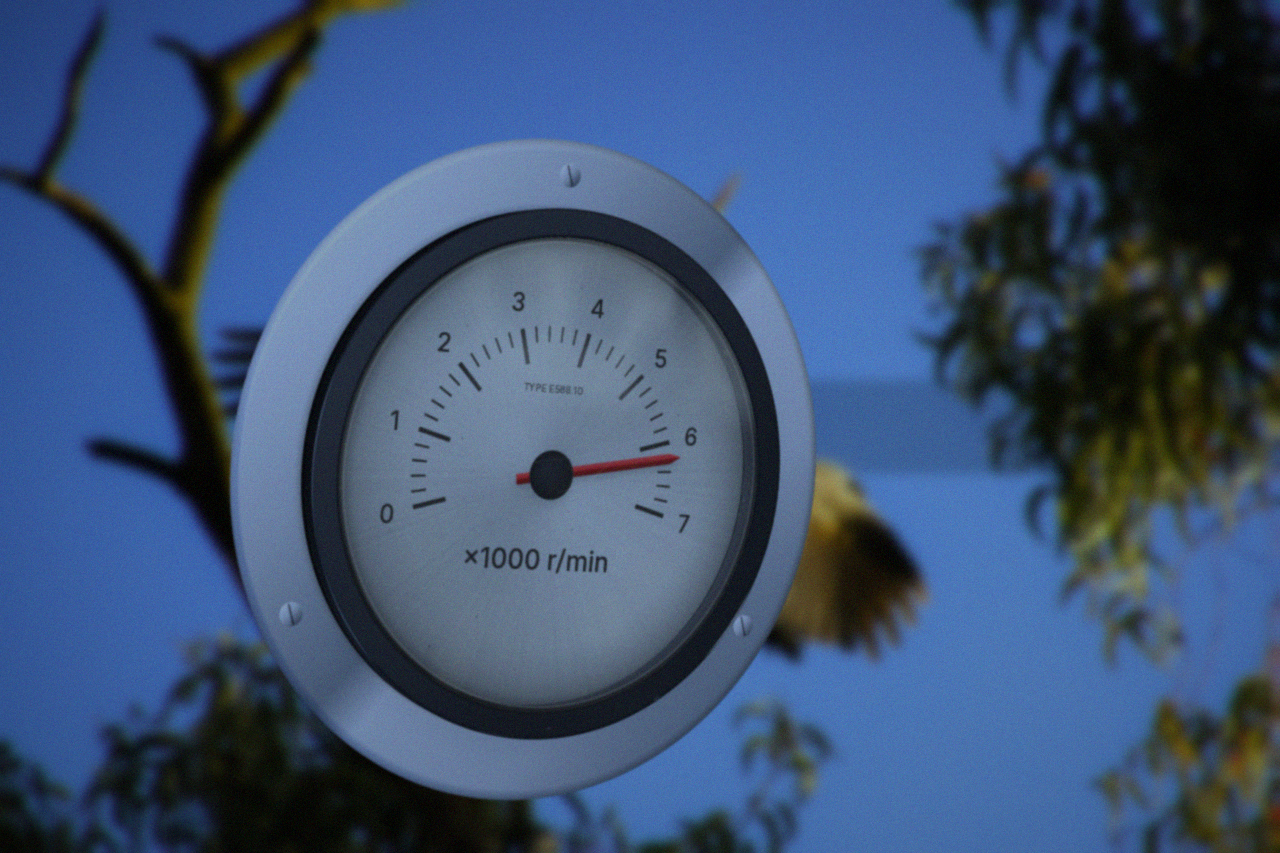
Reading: **6200** rpm
